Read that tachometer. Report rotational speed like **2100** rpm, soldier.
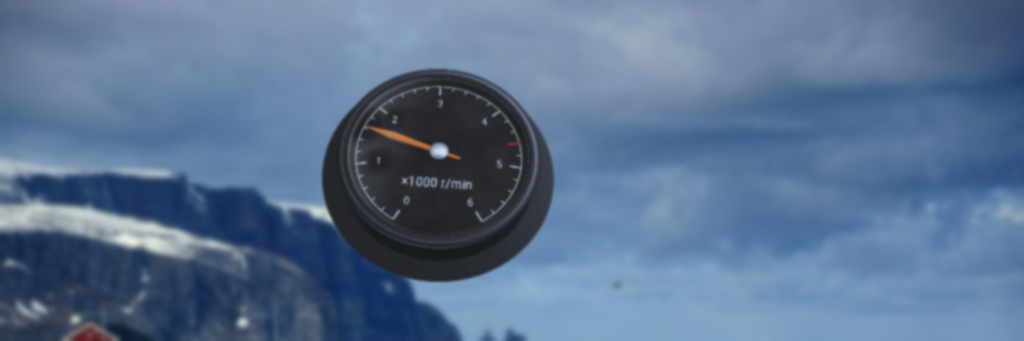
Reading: **1600** rpm
